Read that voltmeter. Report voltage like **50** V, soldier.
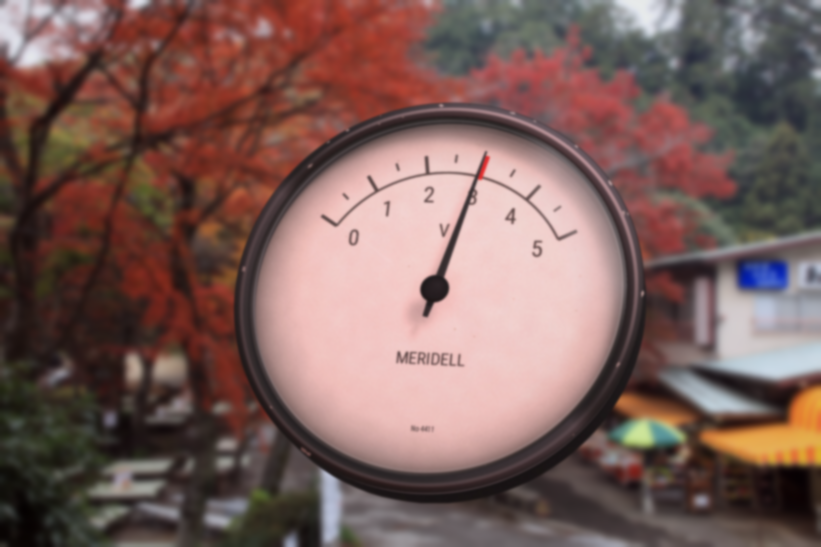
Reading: **3** V
